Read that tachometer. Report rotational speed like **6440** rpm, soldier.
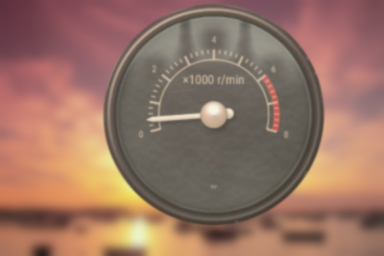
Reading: **400** rpm
